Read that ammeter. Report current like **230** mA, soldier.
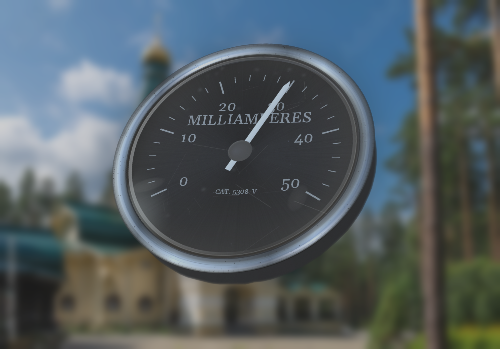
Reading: **30** mA
